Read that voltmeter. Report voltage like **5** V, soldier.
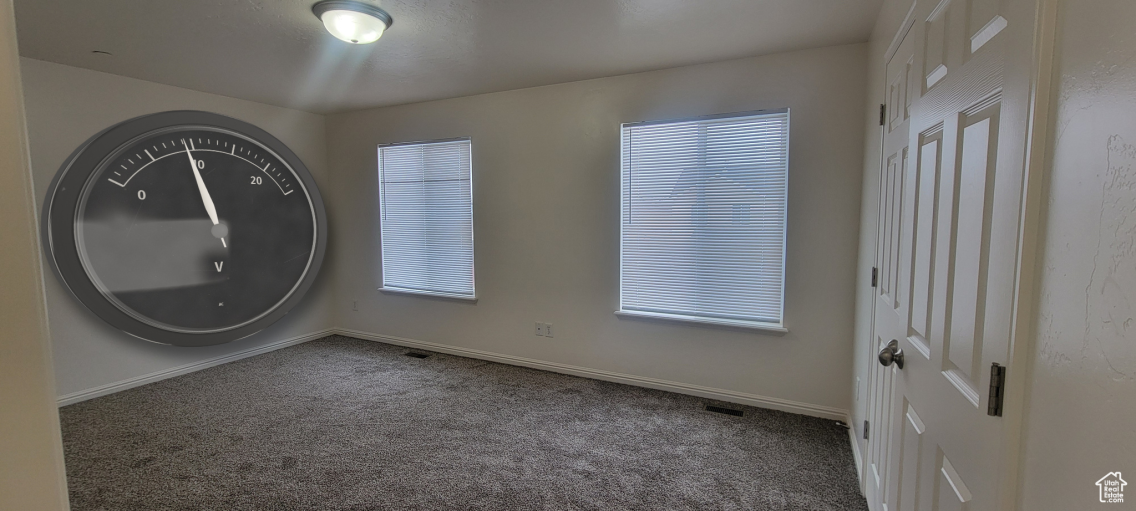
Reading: **9** V
